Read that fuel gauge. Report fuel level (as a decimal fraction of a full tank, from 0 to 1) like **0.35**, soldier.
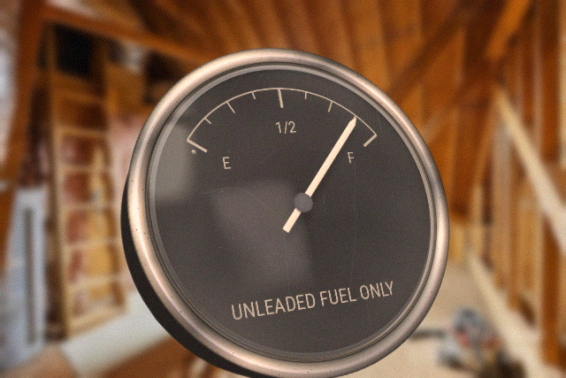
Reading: **0.875**
